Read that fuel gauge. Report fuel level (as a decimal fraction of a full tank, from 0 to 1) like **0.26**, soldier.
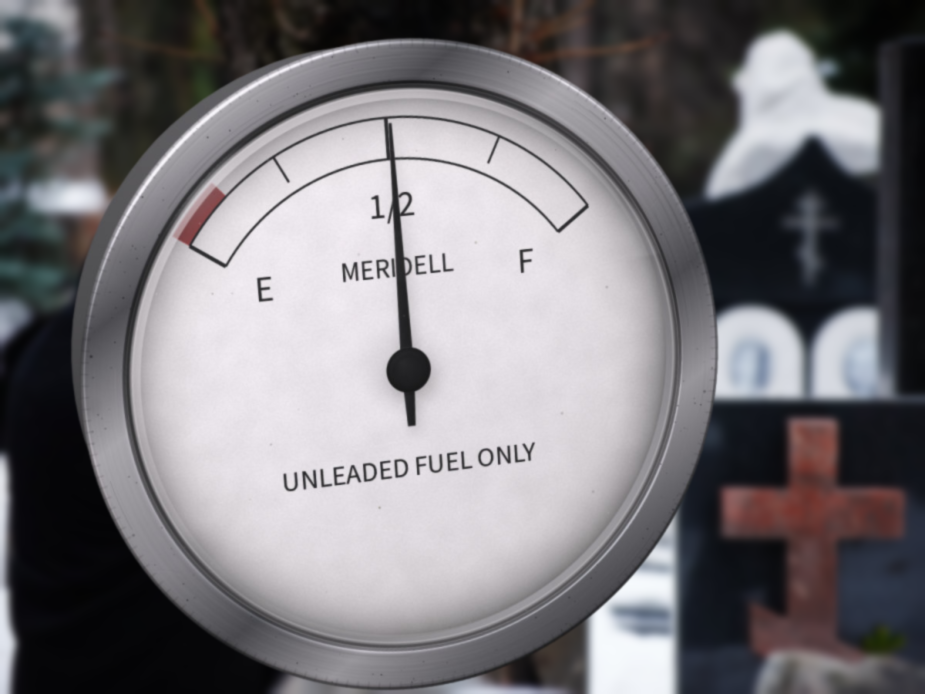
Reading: **0.5**
